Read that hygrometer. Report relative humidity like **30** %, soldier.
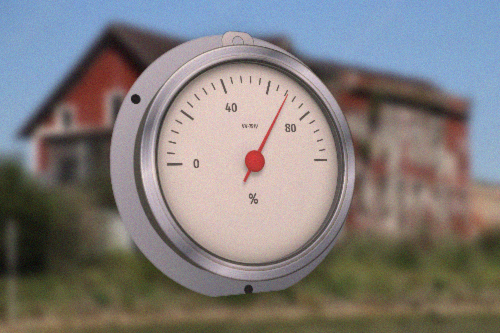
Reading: **68** %
